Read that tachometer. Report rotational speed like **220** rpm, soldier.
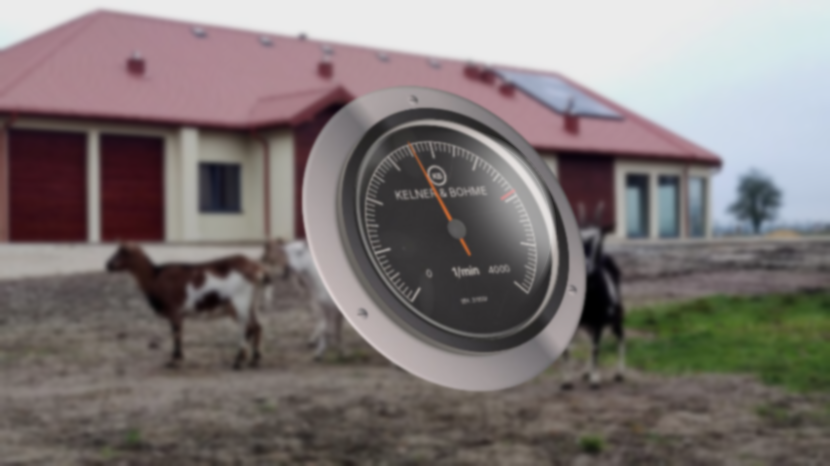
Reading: **1750** rpm
